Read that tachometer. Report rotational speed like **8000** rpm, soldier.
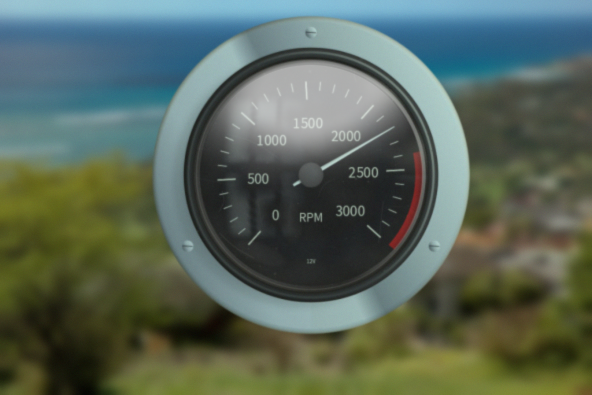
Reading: **2200** rpm
